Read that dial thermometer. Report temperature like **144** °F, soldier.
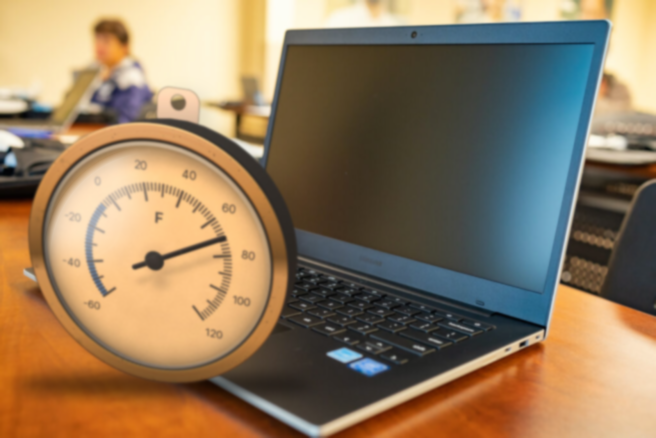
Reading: **70** °F
